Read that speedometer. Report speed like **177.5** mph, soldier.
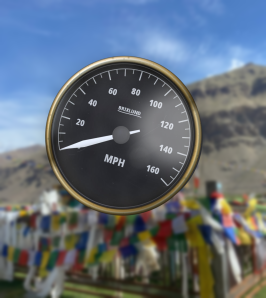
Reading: **0** mph
